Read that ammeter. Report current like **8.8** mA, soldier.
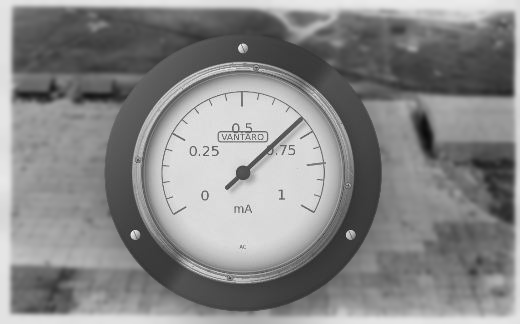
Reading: **0.7** mA
